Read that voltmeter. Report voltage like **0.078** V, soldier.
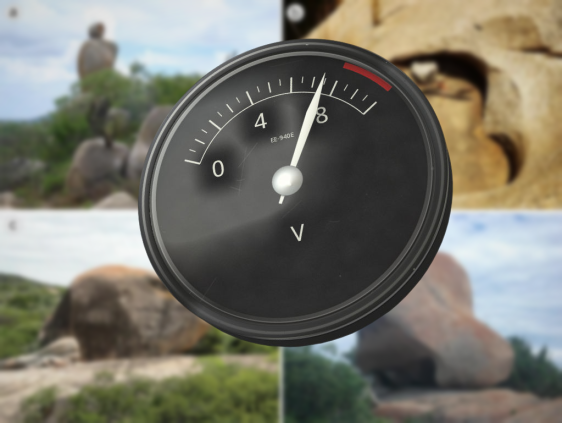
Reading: **7.5** V
